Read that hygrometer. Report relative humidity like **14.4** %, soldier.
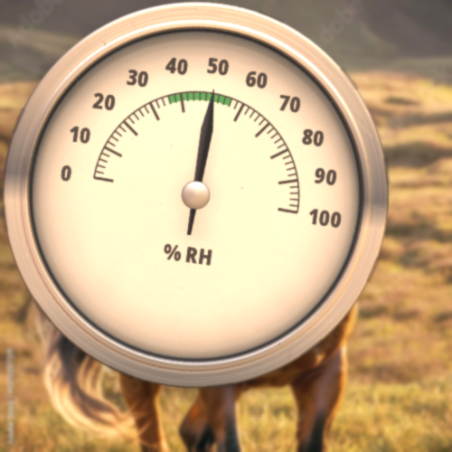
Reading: **50** %
